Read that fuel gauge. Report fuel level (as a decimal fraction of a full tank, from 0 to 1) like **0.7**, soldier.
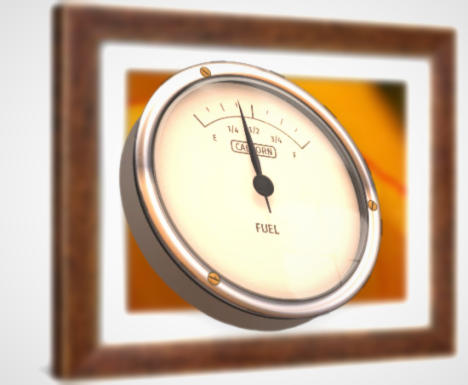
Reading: **0.375**
